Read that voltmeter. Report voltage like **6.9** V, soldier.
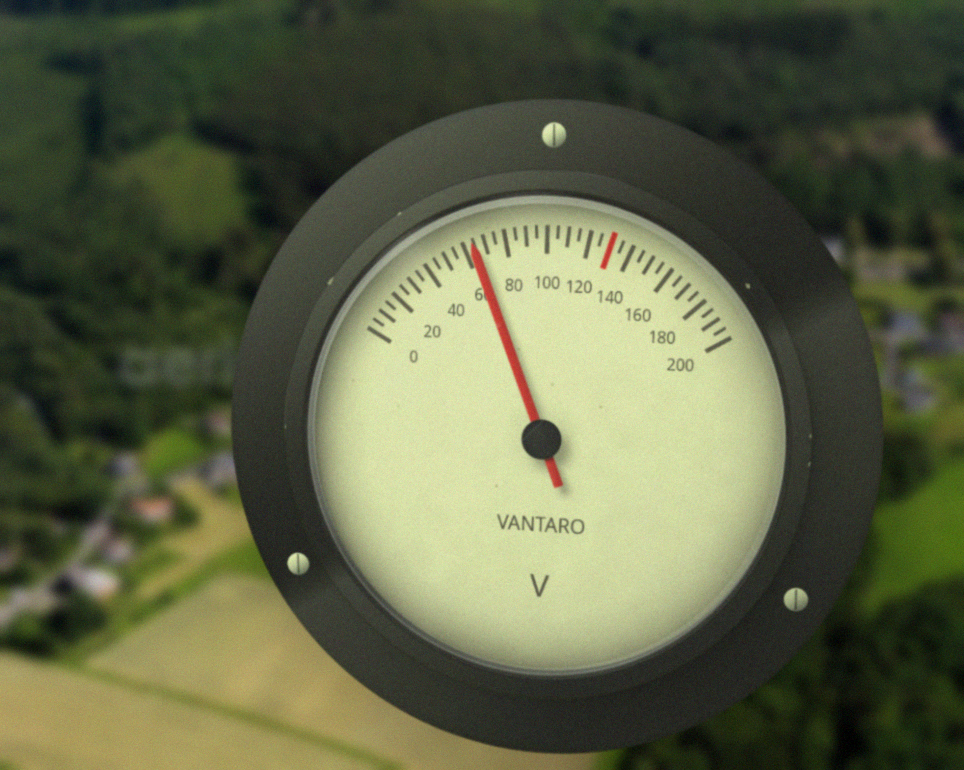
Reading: **65** V
